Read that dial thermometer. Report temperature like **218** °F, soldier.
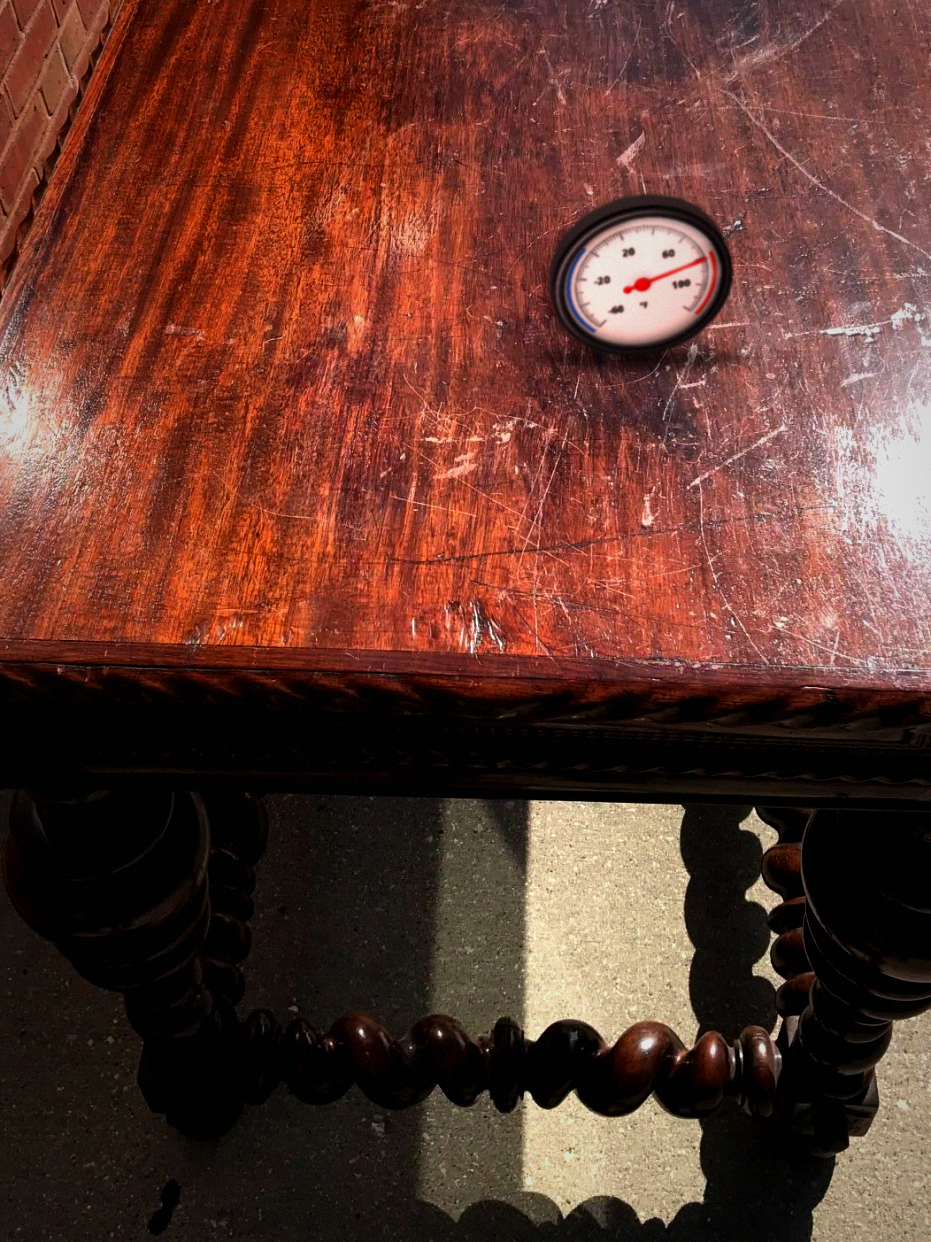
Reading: **80** °F
